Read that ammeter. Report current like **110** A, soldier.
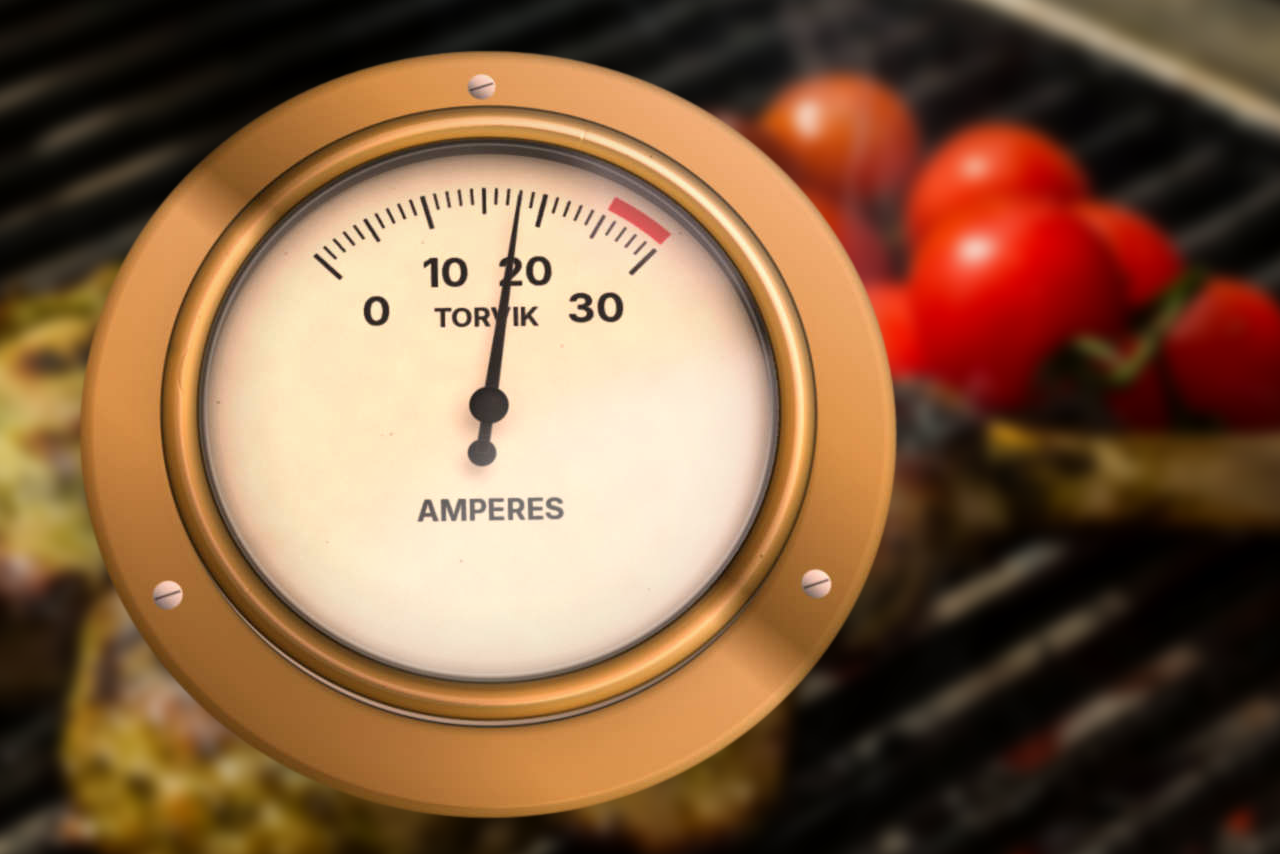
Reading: **18** A
